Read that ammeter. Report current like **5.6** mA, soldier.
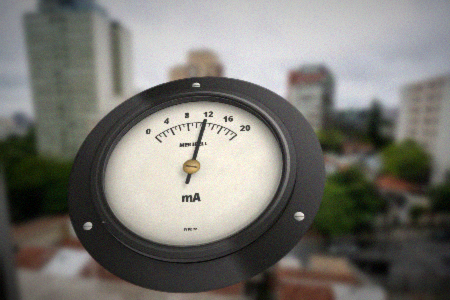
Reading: **12** mA
